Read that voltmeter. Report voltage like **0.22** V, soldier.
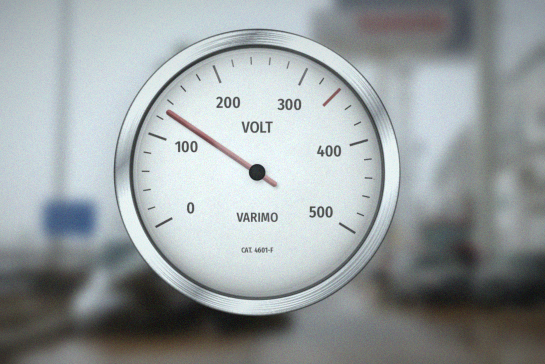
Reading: **130** V
